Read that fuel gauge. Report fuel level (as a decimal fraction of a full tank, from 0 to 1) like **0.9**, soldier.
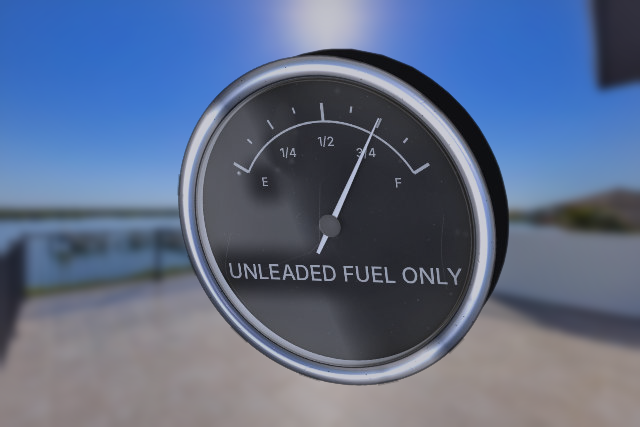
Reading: **0.75**
